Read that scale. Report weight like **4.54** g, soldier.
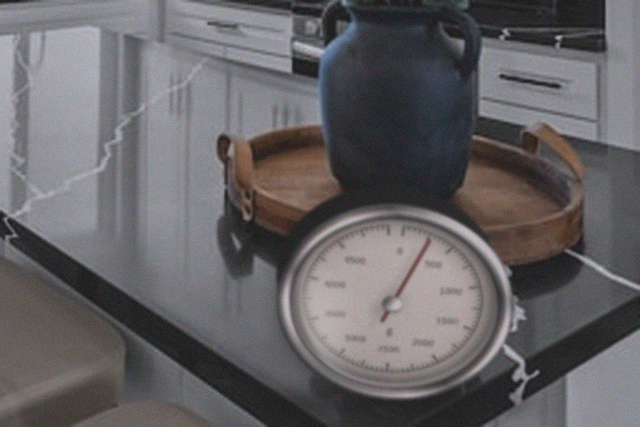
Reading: **250** g
